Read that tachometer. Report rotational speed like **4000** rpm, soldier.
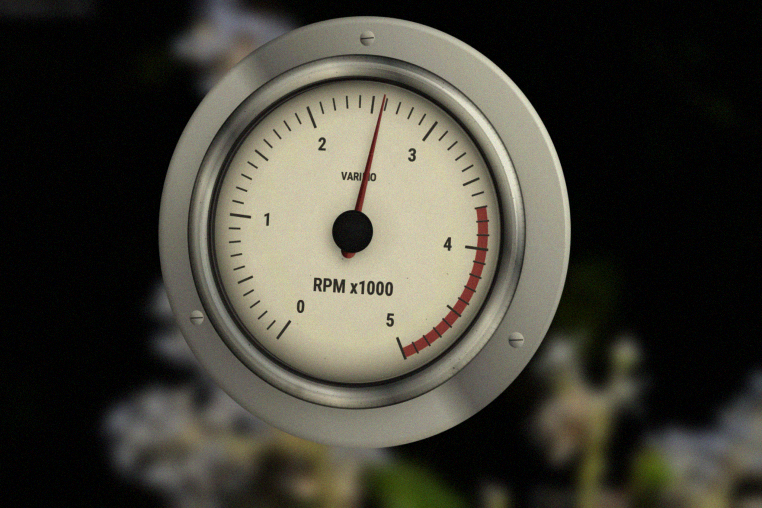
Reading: **2600** rpm
